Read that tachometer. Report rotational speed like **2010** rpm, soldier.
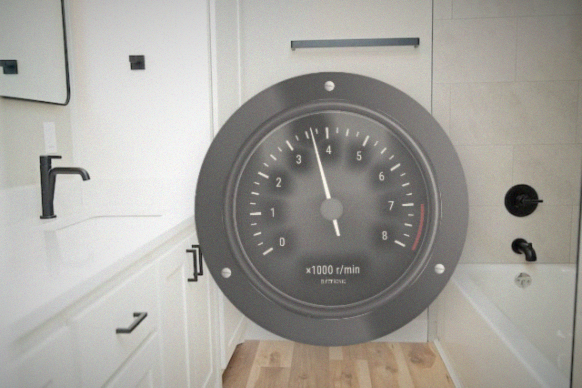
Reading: **3625** rpm
